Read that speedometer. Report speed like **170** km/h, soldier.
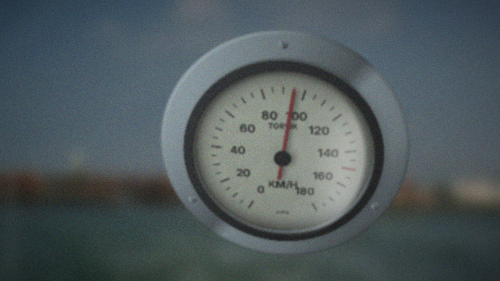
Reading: **95** km/h
